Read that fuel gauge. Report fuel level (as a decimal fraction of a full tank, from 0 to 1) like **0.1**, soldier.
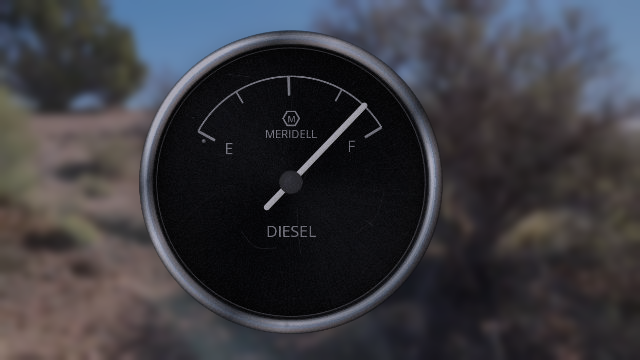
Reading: **0.875**
